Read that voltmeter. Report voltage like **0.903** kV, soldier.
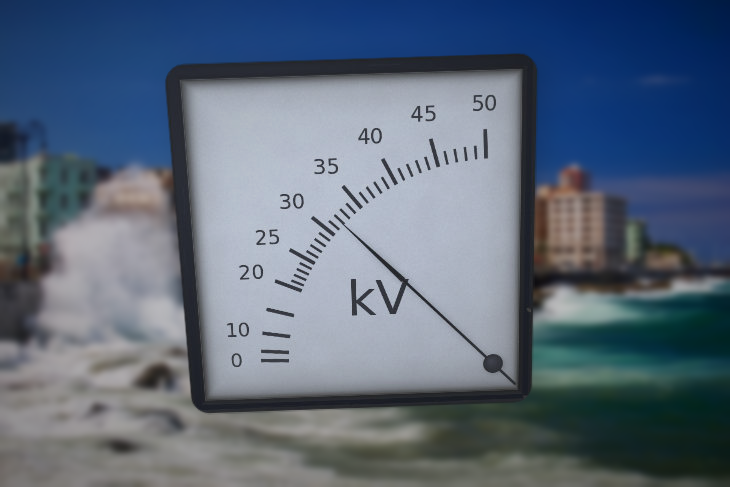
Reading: **32** kV
